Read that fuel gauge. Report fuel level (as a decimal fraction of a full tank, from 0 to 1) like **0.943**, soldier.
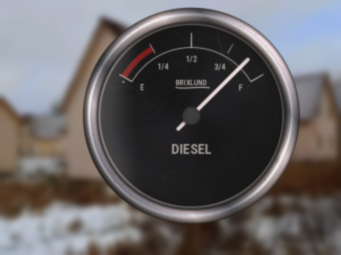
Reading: **0.875**
